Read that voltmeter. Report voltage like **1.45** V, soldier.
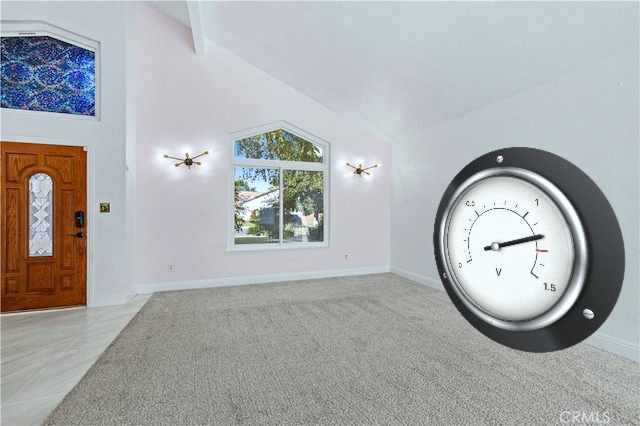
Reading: **1.2** V
